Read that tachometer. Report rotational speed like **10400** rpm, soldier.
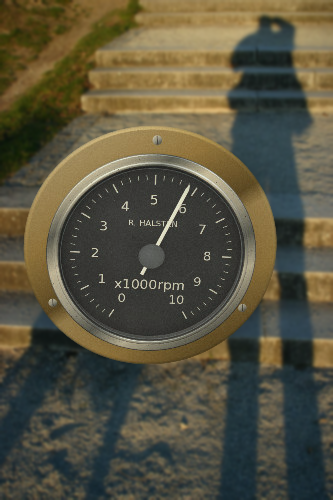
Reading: **5800** rpm
